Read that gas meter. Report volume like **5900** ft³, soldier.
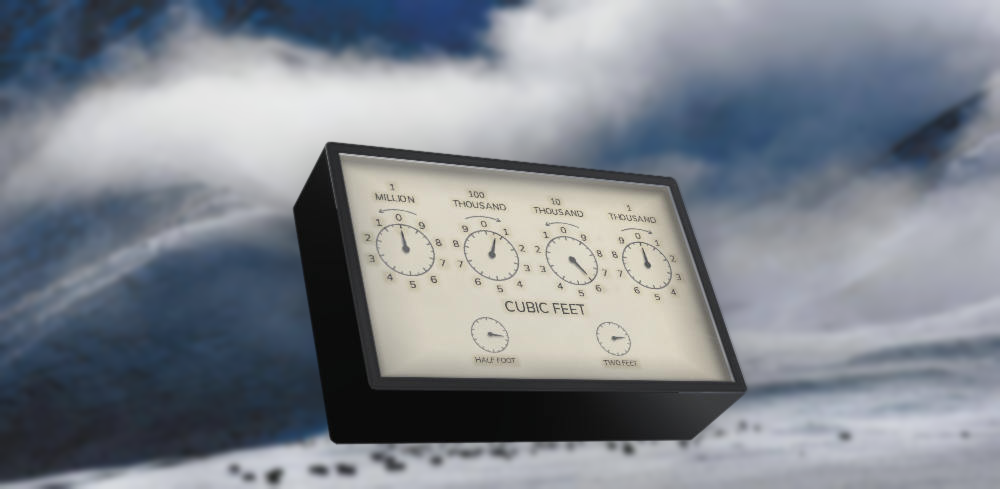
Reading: **6000** ft³
